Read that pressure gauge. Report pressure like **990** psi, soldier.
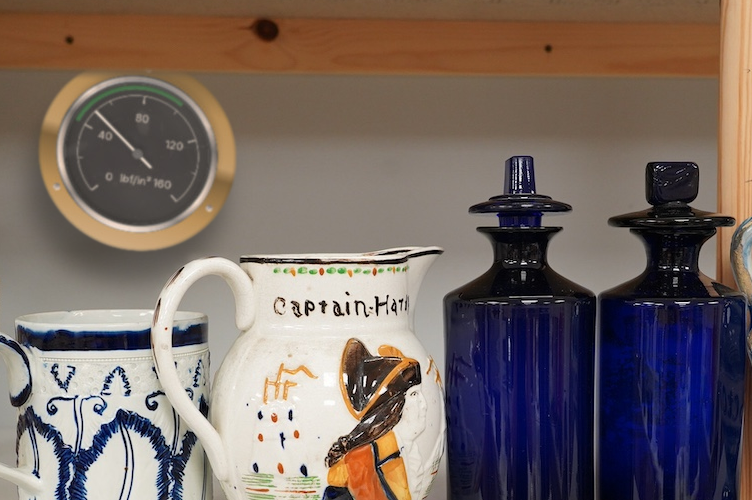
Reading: **50** psi
